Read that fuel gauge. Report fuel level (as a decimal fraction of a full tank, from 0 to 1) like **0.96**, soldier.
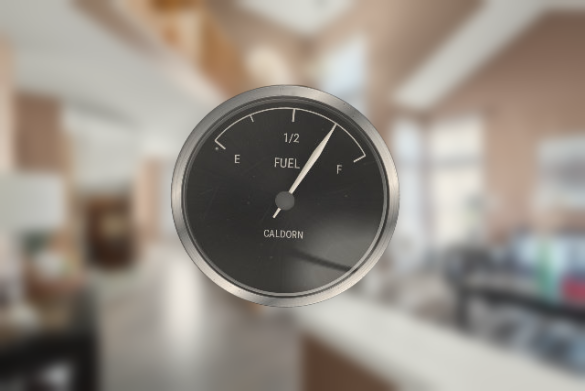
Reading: **0.75**
